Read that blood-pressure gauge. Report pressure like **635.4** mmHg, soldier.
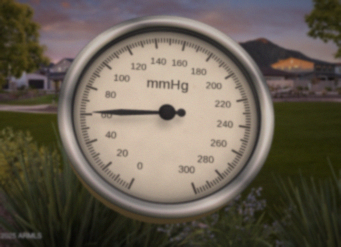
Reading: **60** mmHg
